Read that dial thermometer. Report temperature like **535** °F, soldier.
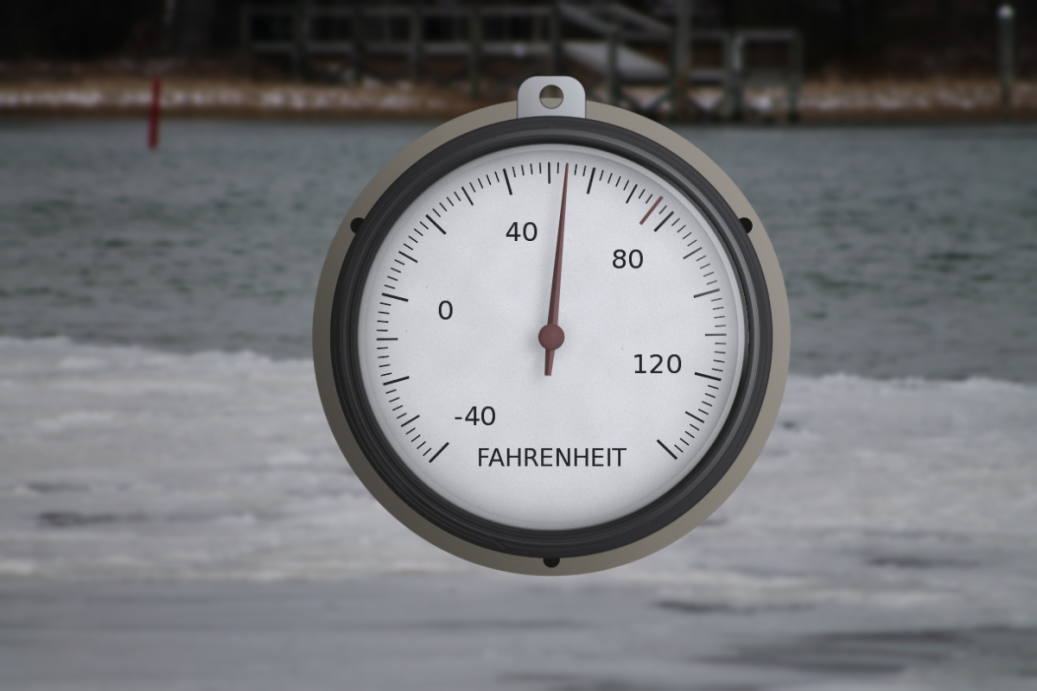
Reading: **54** °F
